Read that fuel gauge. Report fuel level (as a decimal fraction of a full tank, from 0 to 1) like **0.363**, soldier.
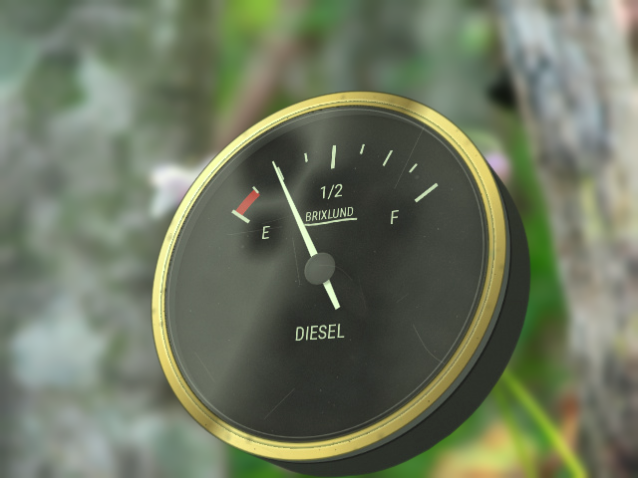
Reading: **0.25**
